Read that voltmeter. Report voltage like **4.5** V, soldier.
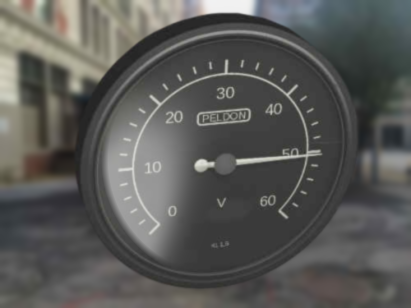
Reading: **50** V
